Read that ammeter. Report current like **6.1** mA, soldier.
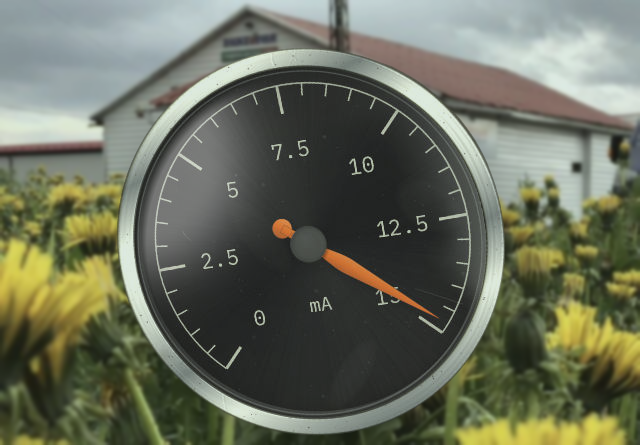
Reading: **14.75** mA
